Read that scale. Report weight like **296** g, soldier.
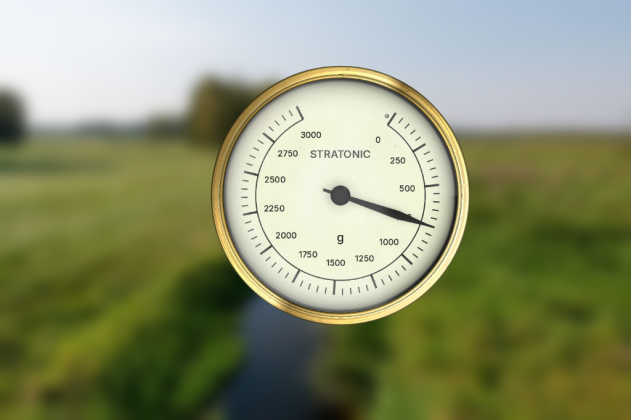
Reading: **750** g
